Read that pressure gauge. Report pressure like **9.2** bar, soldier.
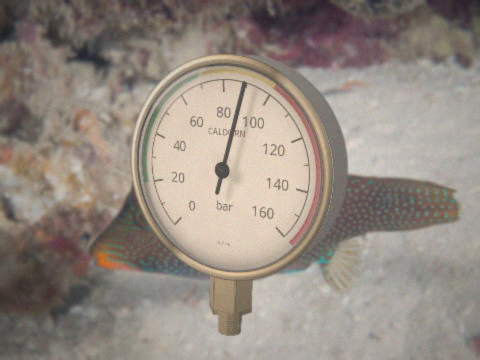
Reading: **90** bar
